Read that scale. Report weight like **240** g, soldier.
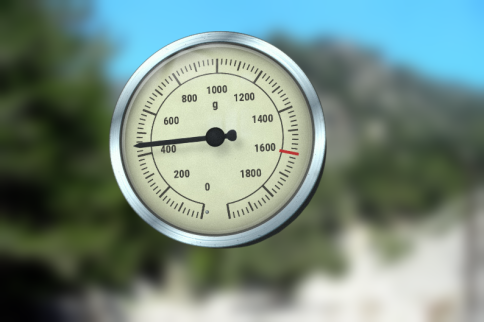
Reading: **440** g
